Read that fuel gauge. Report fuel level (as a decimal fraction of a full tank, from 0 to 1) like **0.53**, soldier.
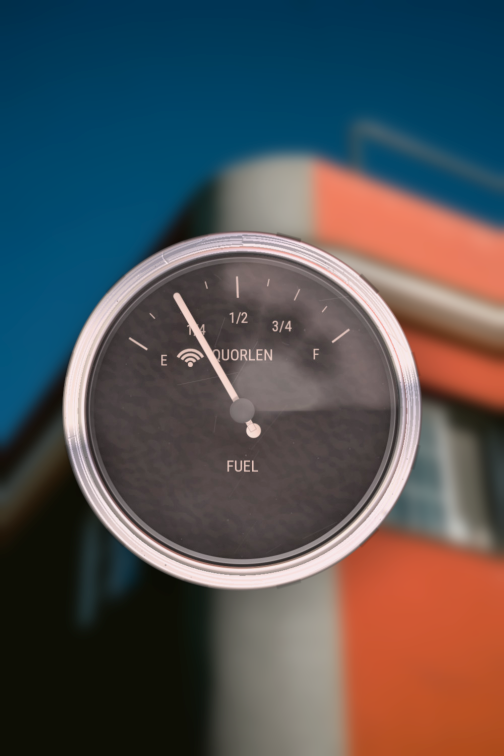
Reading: **0.25**
